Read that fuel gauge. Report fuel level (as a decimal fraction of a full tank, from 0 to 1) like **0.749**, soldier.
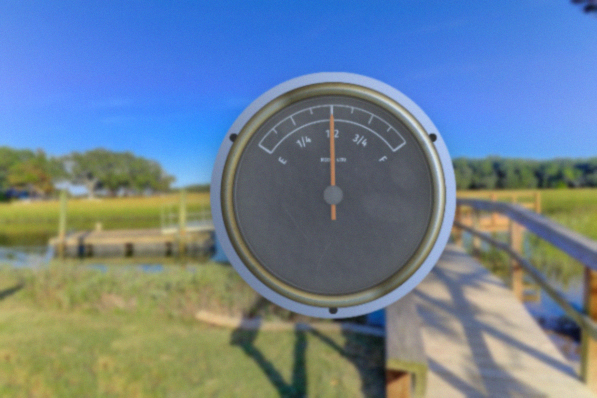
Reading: **0.5**
